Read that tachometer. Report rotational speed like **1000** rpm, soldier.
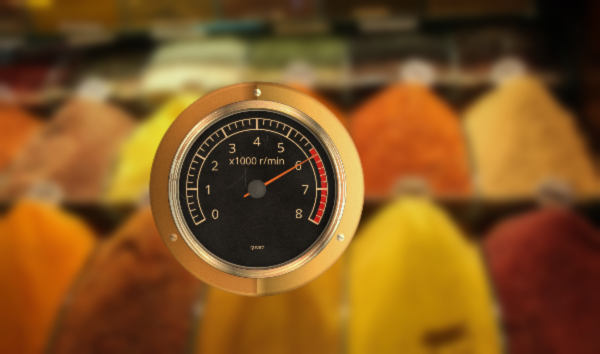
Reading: **6000** rpm
